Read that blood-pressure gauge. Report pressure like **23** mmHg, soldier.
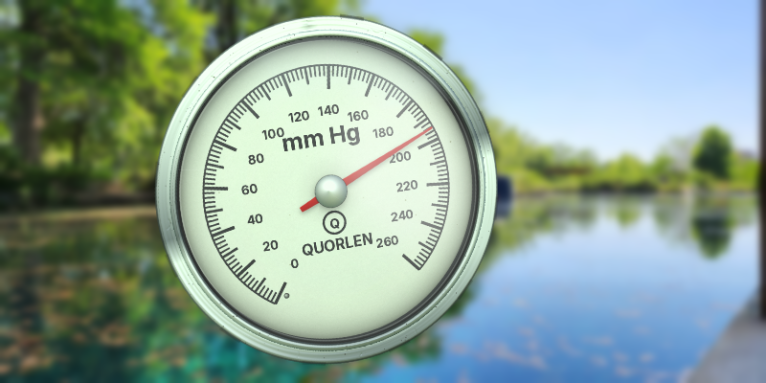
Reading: **194** mmHg
